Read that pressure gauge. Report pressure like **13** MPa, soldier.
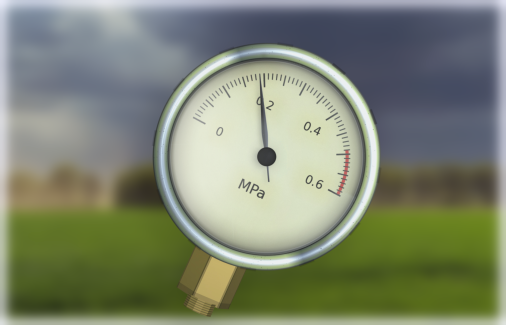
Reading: **0.19** MPa
